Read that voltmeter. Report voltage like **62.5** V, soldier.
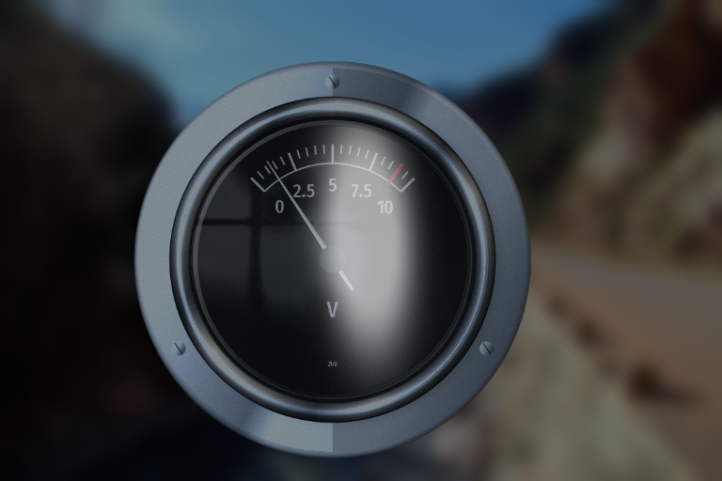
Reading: **1.25** V
